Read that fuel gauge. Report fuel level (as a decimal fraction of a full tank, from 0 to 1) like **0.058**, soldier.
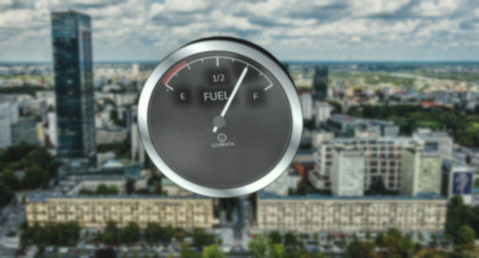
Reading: **0.75**
